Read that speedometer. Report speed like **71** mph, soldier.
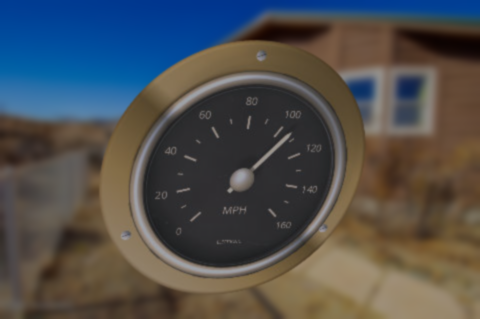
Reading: **105** mph
